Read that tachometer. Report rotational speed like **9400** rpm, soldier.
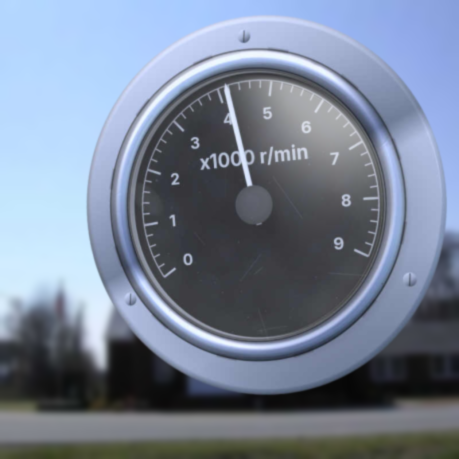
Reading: **4200** rpm
